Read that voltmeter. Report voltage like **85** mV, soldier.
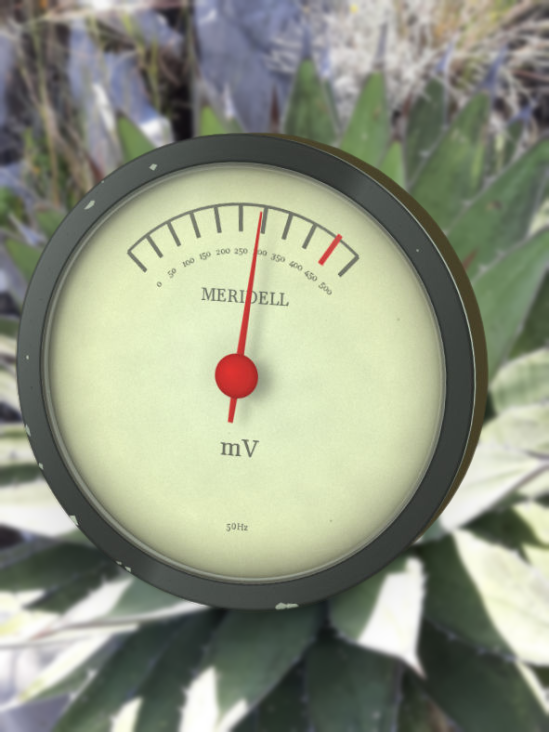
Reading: **300** mV
